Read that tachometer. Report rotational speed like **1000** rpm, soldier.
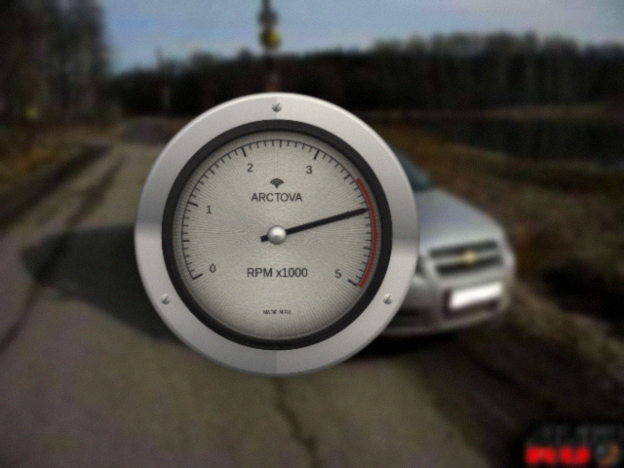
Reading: **4000** rpm
